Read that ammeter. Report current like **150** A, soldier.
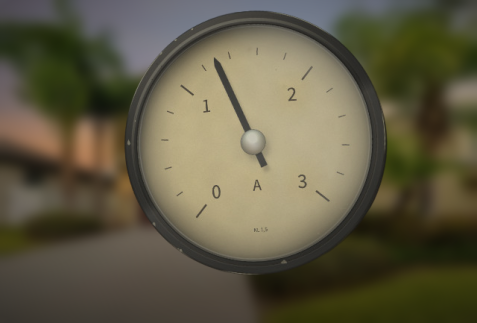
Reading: **1.3** A
